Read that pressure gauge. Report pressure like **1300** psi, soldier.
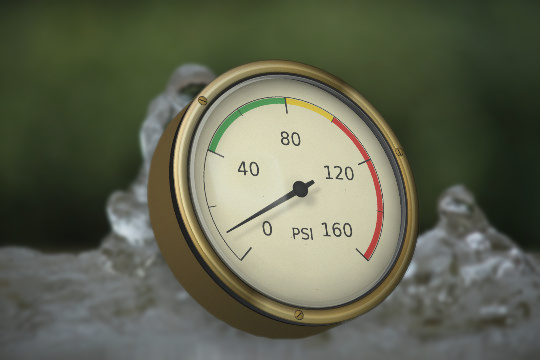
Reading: **10** psi
